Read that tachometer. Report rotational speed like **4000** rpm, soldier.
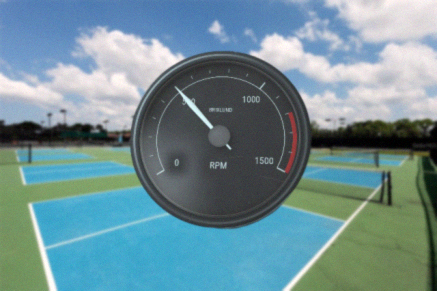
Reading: **500** rpm
